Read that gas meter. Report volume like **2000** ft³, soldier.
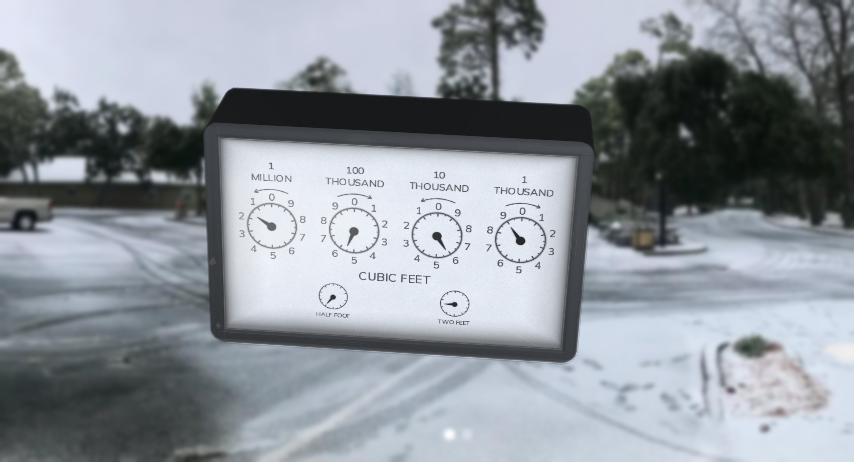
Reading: **155900** ft³
